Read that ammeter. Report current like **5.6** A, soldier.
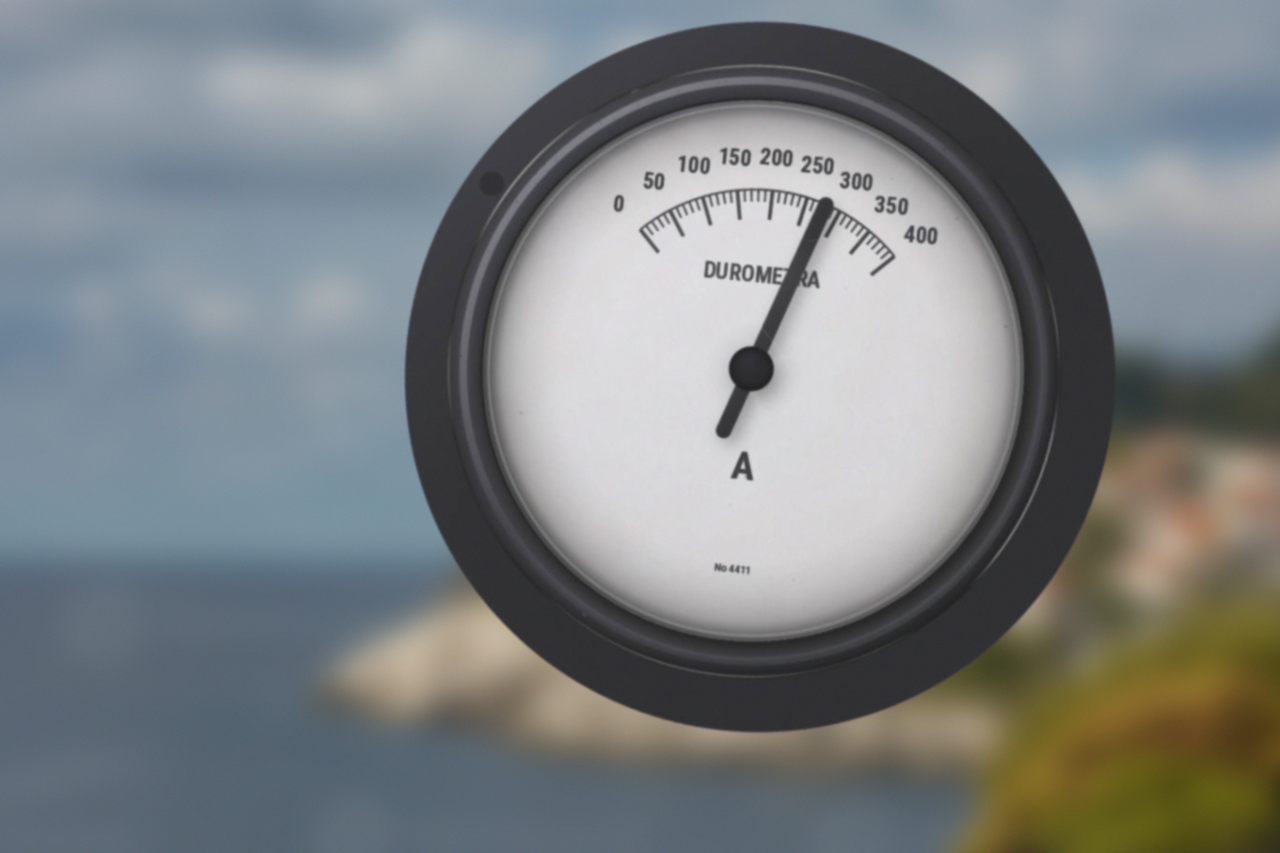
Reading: **280** A
